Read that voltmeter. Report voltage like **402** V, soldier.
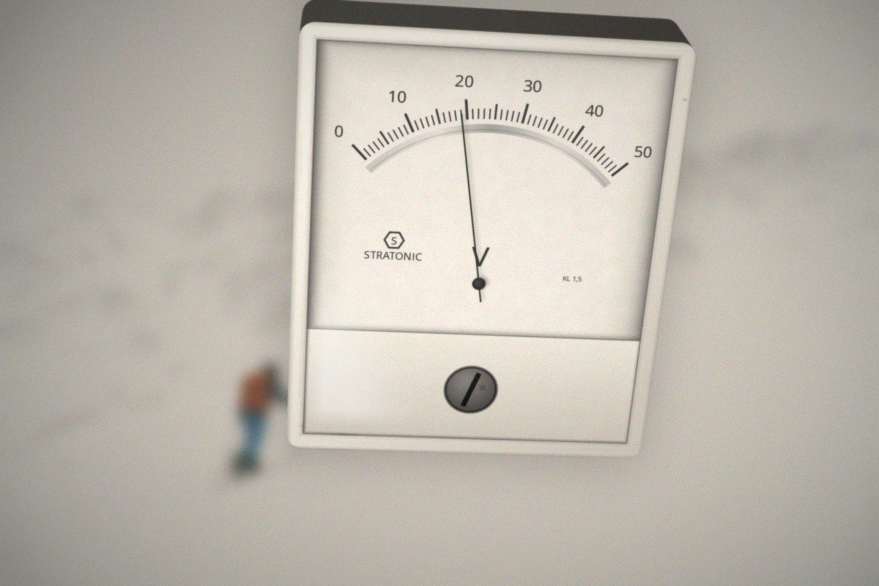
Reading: **19** V
